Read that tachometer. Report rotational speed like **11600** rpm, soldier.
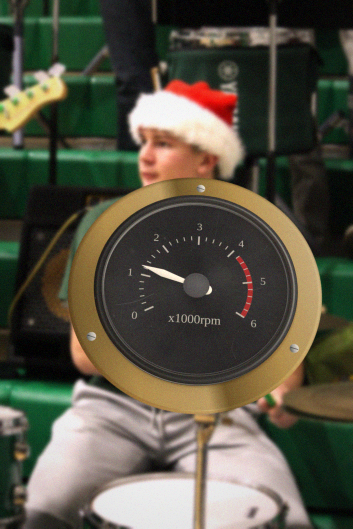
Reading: **1200** rpm
